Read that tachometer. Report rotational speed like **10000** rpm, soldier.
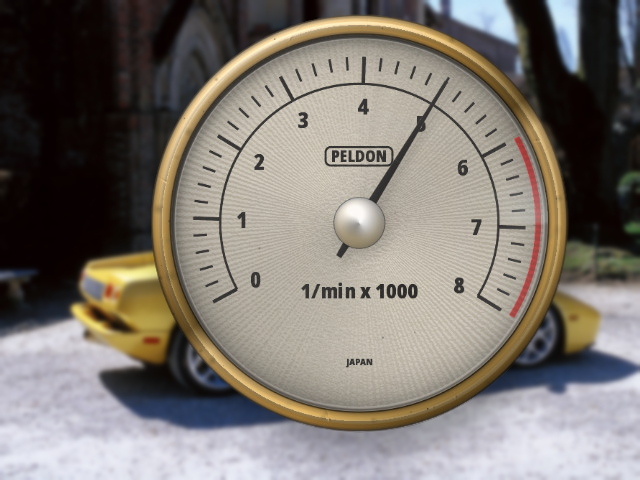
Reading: **5000** rpm
